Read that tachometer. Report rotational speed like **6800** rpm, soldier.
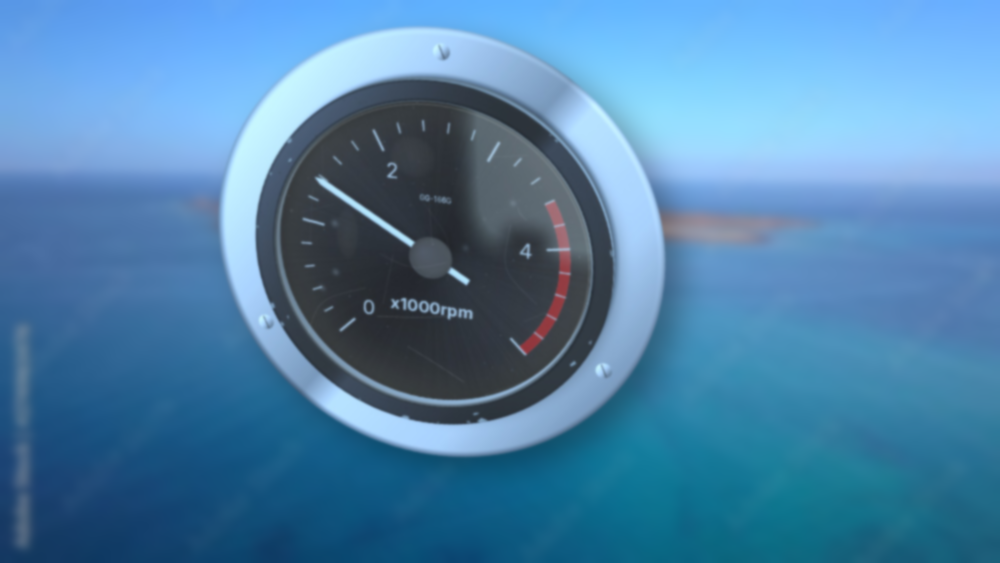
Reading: **1400** rpm
